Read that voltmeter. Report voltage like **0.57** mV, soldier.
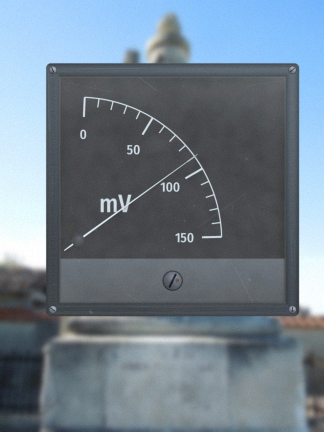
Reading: **90** mV
